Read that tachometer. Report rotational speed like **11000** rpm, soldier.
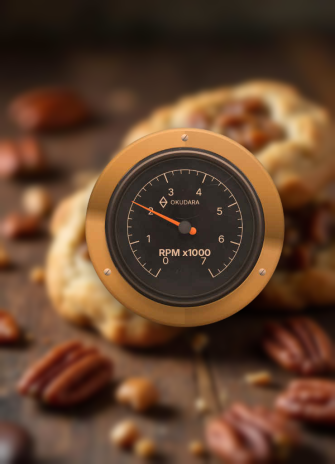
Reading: **2000** rpm
